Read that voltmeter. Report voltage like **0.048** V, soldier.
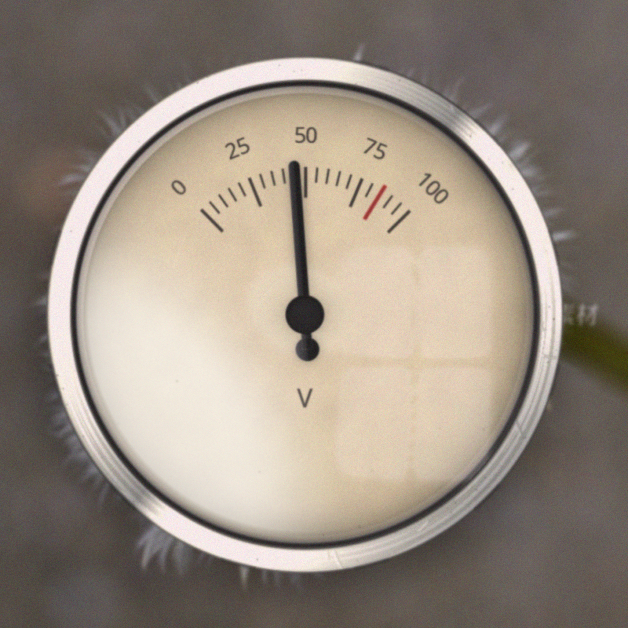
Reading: **45** V
